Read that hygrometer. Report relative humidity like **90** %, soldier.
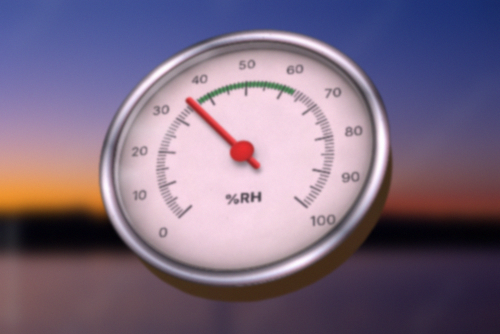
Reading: **35** %
